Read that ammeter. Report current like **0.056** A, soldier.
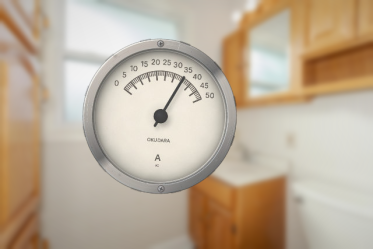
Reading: **35** A
